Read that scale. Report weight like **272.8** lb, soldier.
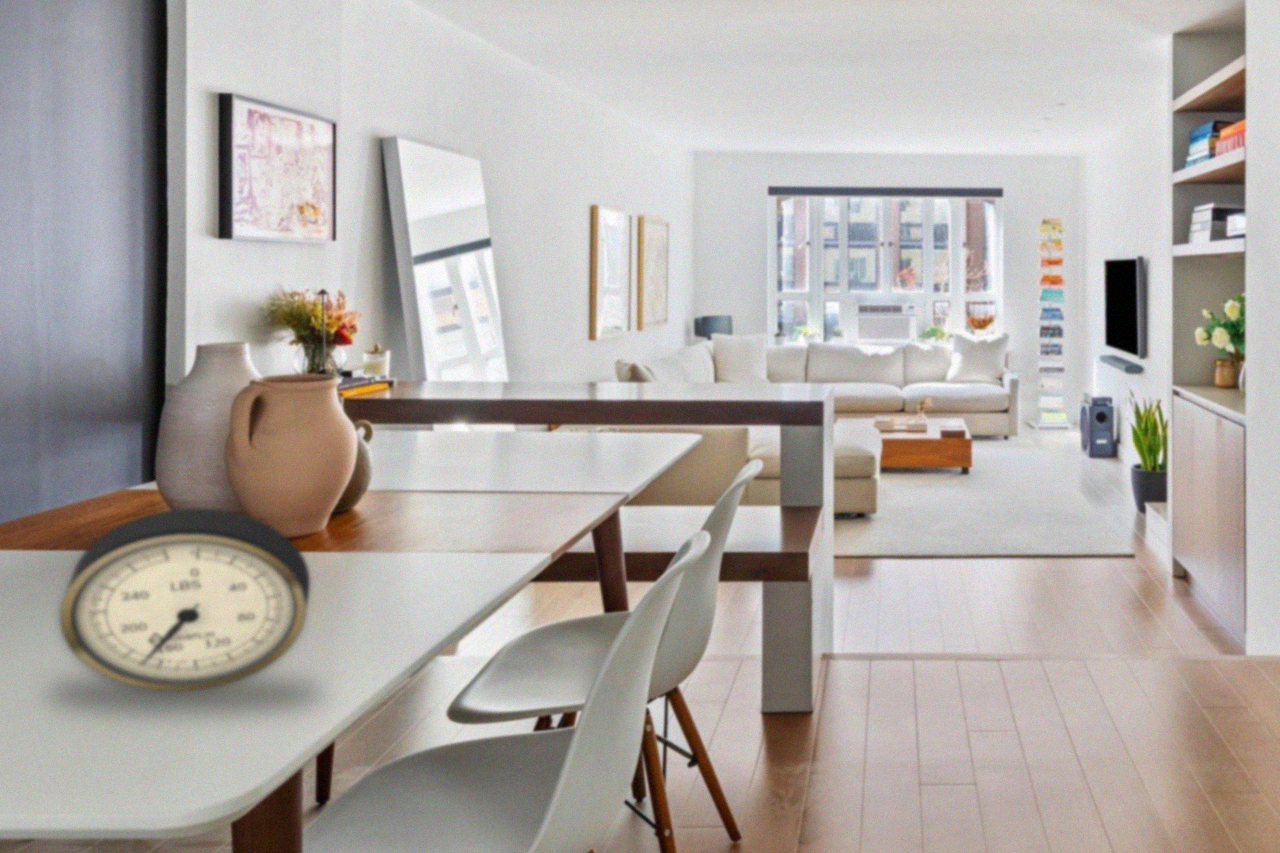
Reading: **170** lb
